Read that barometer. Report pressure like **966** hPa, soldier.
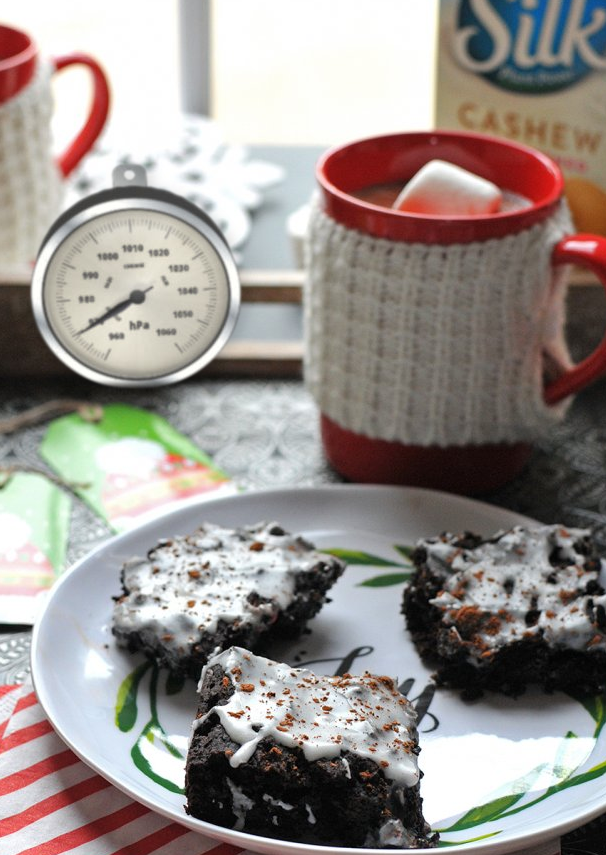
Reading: **970** hPa
